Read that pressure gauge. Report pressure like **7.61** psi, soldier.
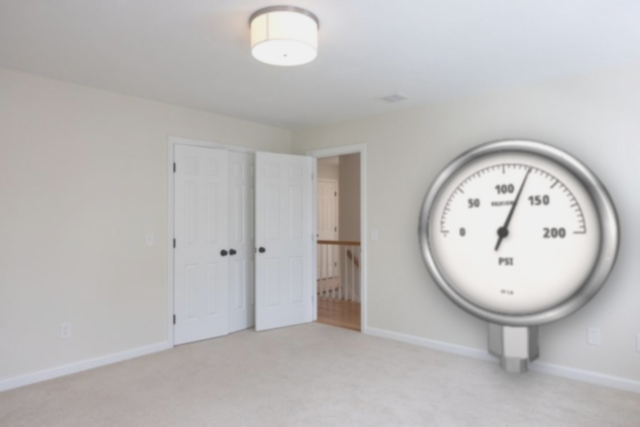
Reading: **125** psi
